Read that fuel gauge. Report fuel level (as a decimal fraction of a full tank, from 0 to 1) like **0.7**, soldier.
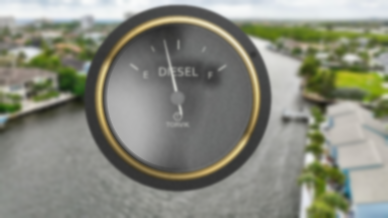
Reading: **0.375**
